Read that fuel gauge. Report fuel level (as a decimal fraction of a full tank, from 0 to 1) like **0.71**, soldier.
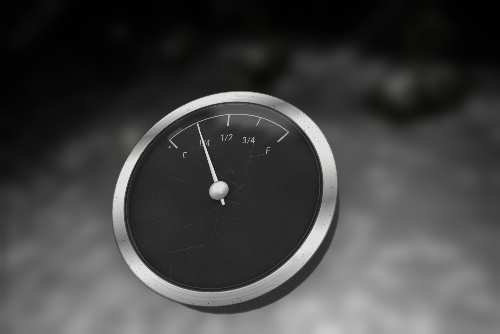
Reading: **0.25**
